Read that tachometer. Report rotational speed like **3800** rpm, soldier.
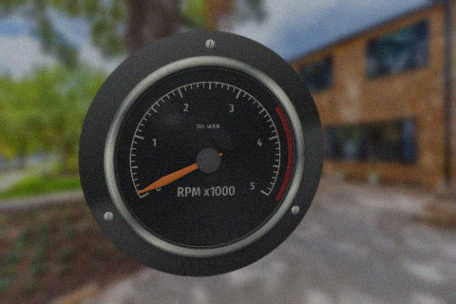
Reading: **100** rpm
